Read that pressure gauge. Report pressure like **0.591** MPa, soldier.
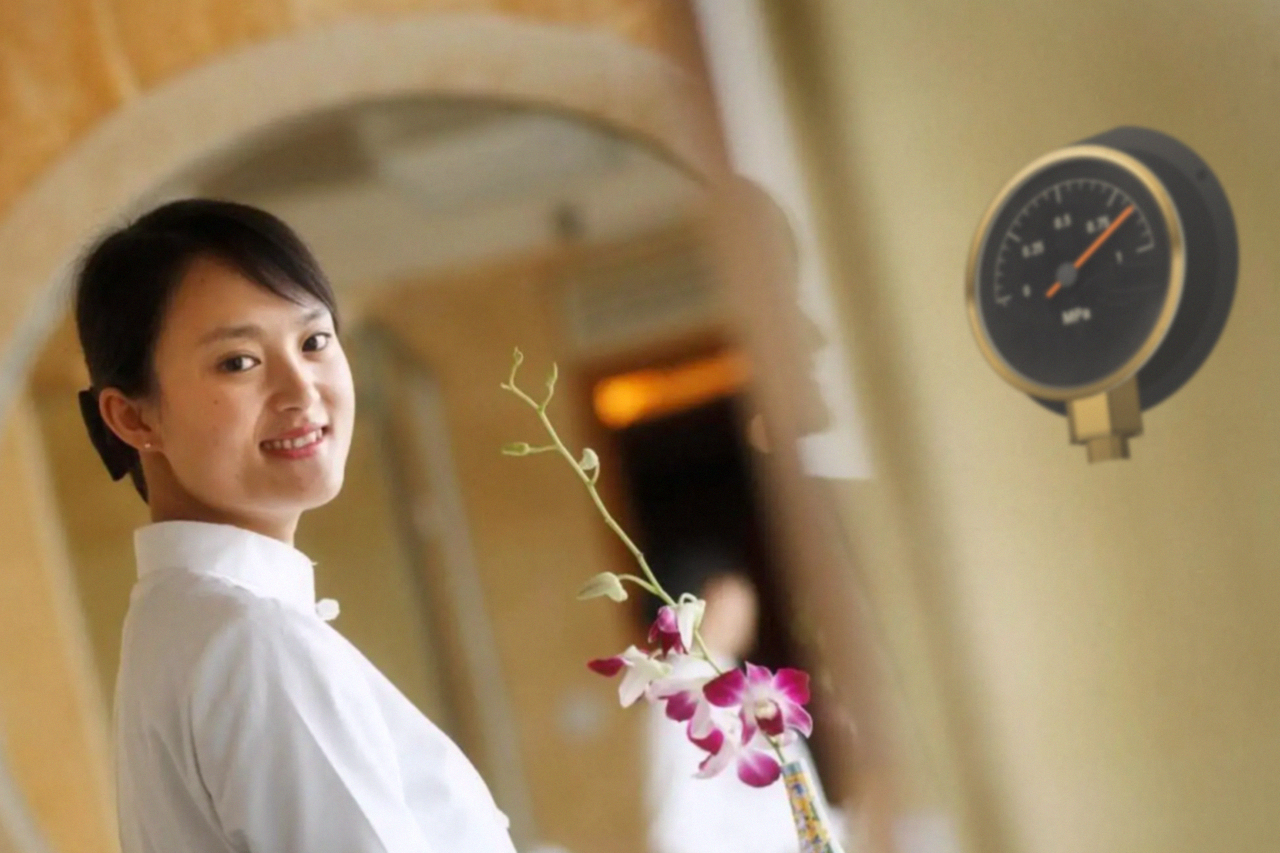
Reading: **0.85** MPa
